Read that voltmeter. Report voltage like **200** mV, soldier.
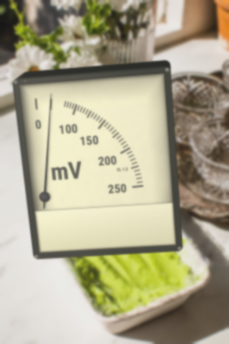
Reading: **50** mV
